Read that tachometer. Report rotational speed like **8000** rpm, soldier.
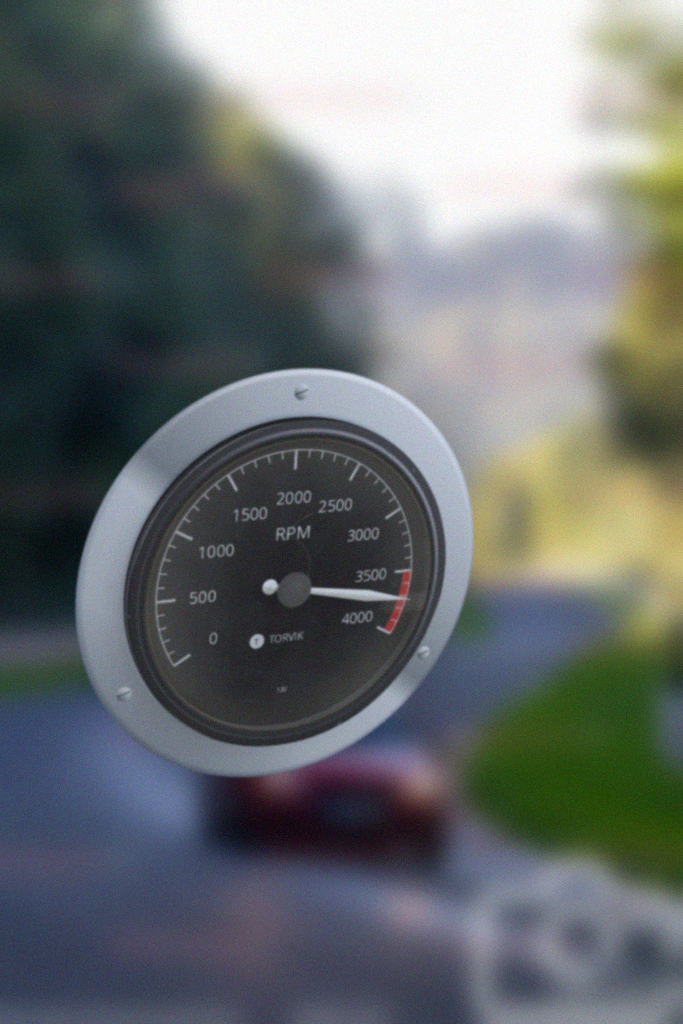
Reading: **3700** rpm
